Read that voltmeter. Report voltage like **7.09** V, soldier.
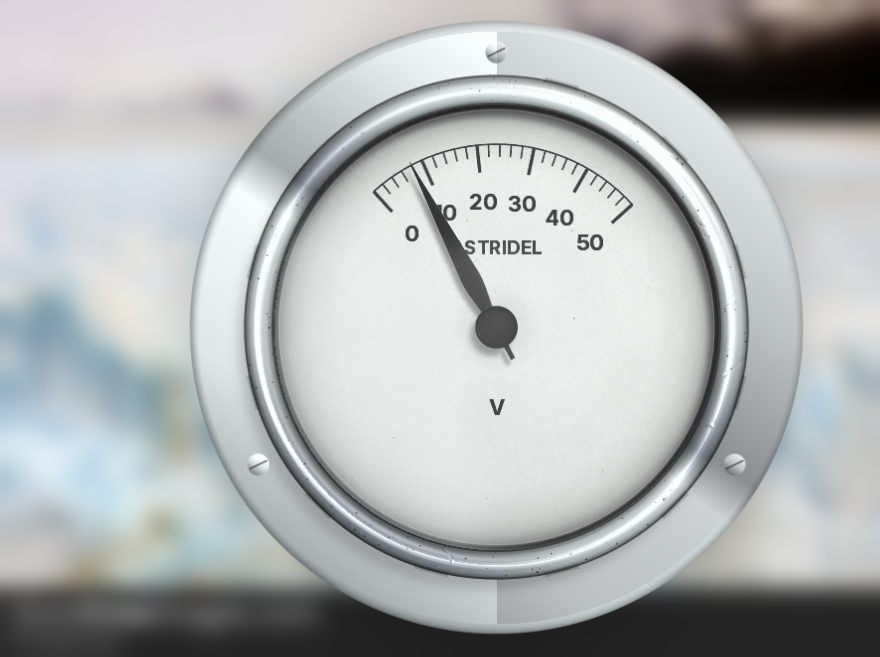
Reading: **8** V
